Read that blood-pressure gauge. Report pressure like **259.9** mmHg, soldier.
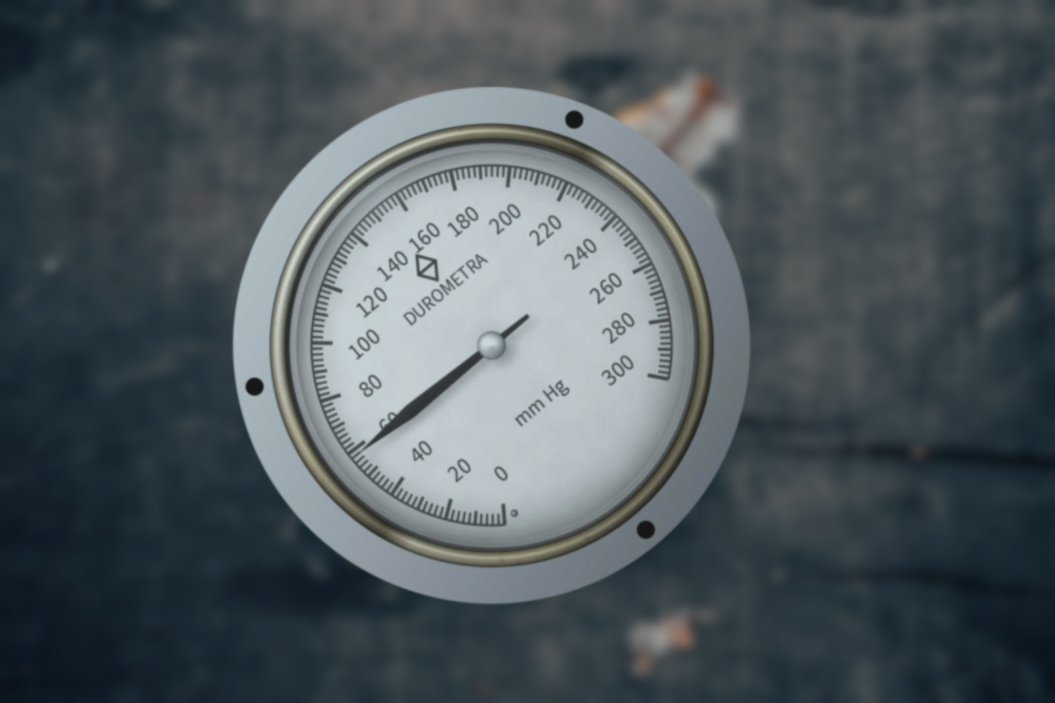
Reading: **58** mmHg
